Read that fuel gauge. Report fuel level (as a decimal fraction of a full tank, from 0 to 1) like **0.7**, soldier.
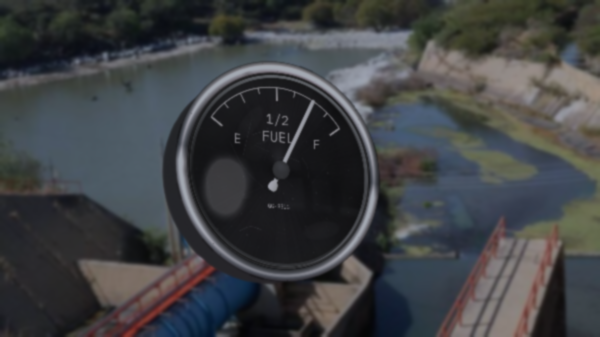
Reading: **0.75**
